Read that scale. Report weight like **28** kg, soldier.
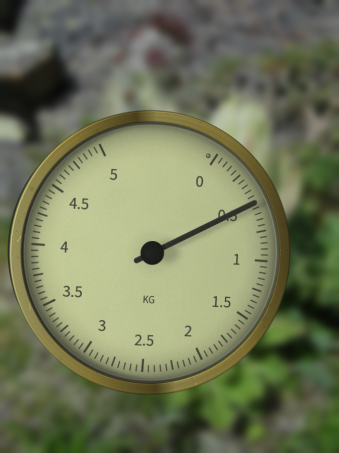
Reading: **0.5** kg
